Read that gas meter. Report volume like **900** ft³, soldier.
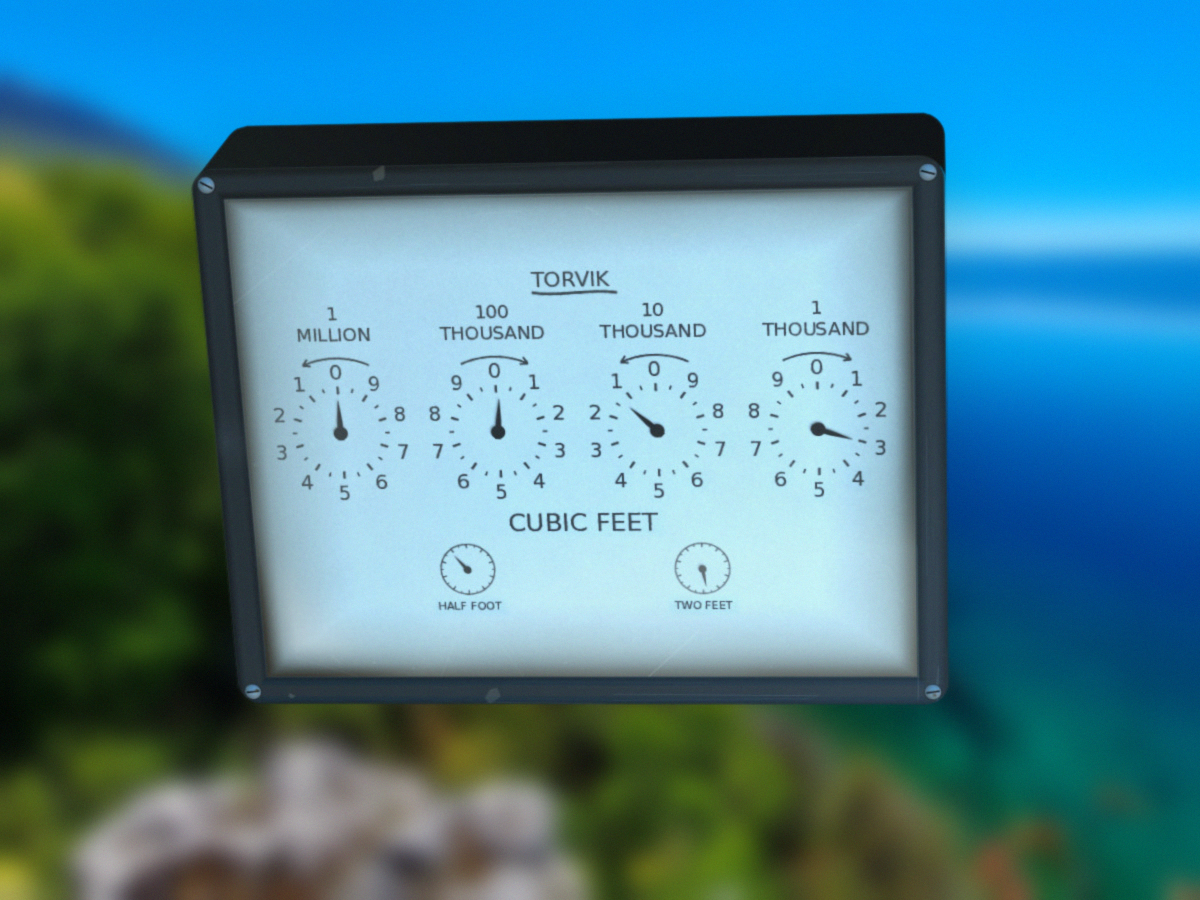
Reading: **1300** ft³
